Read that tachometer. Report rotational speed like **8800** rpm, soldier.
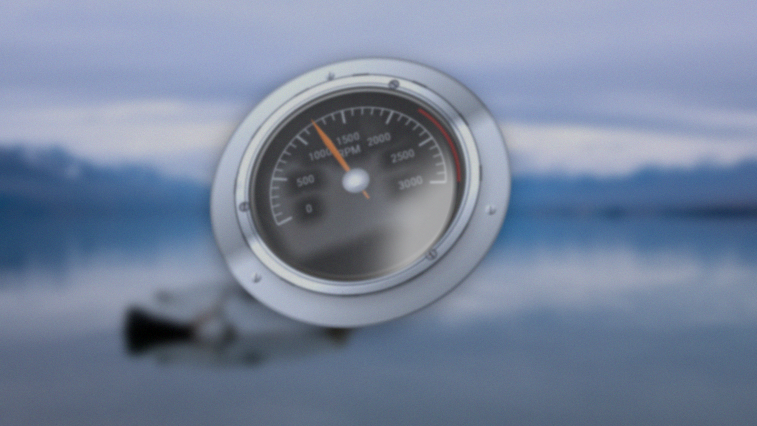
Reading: **1200** rpm
